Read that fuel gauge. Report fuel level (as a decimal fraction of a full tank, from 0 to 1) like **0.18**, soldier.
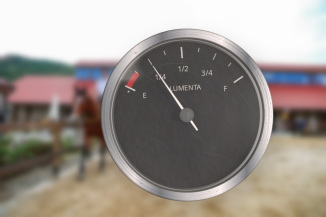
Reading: **0.25**
